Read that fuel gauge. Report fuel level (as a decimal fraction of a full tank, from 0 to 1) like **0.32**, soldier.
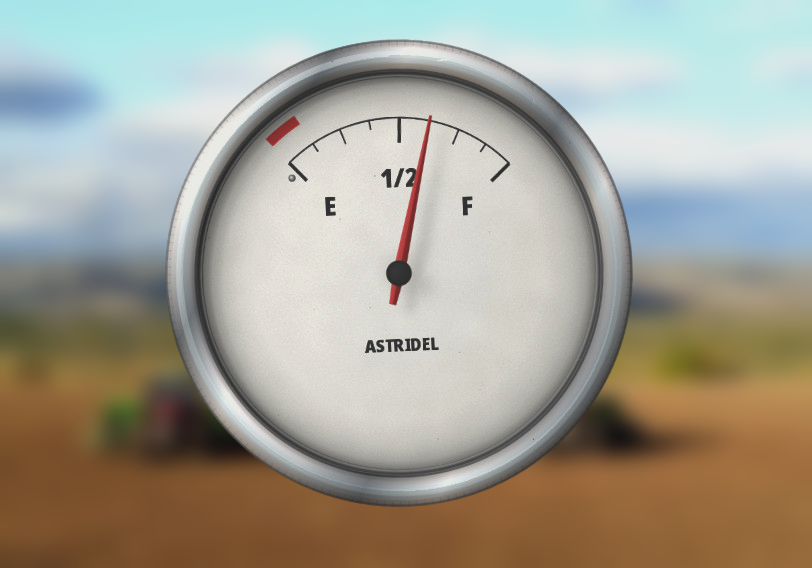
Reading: **0.625**
